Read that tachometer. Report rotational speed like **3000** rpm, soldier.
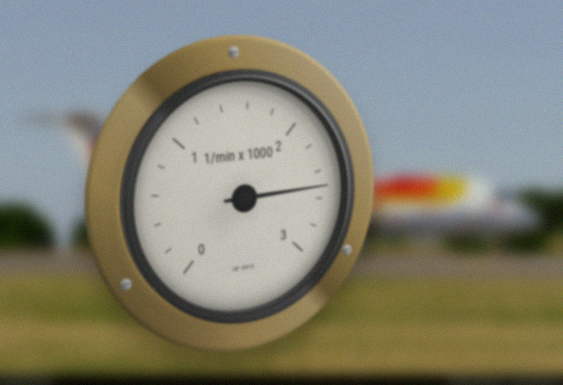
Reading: **2500** rpm
